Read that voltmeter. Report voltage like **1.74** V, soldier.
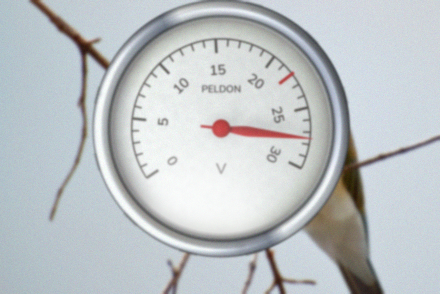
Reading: **27.5** V
